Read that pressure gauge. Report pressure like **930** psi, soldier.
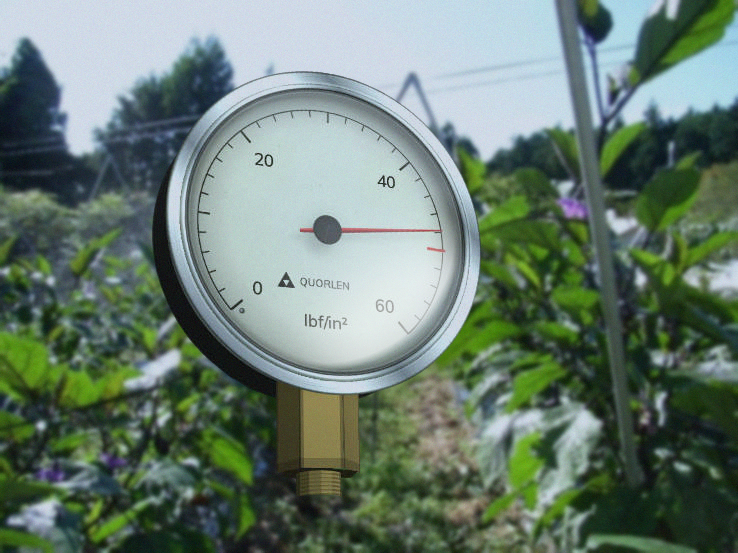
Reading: **48** psi
